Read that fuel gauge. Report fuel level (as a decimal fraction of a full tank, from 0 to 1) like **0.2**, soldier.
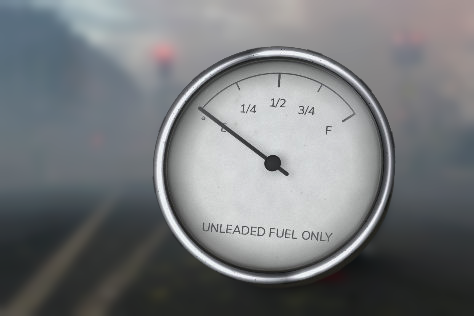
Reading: **0**
